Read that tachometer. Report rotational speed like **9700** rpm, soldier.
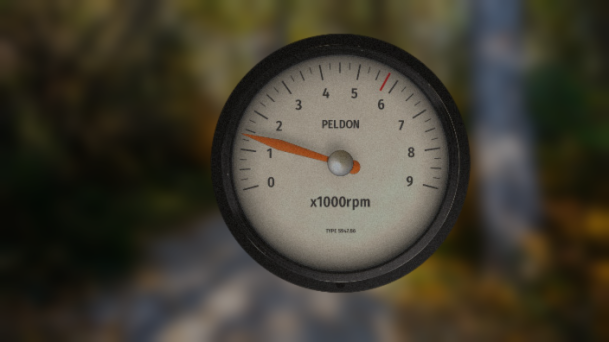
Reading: **1375** rpm
